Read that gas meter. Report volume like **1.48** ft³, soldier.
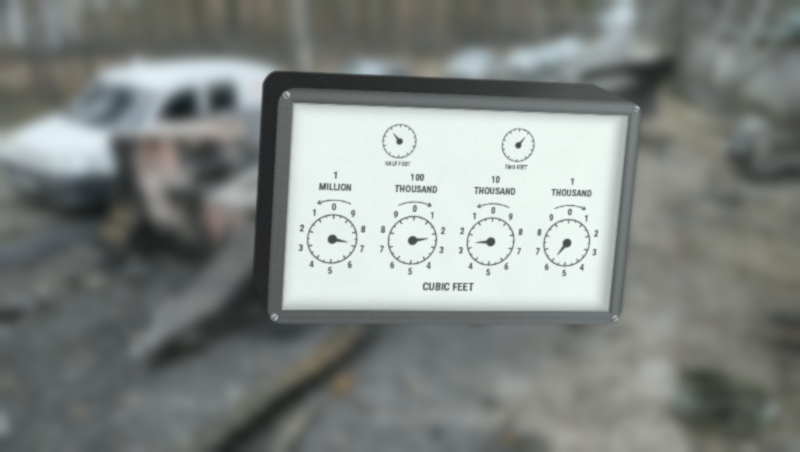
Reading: **722600** ft³
